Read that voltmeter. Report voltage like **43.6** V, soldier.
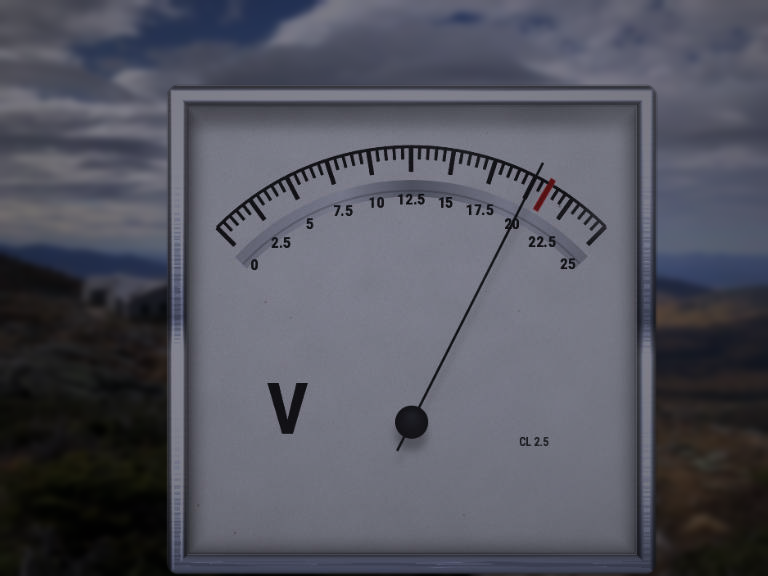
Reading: **20** V
